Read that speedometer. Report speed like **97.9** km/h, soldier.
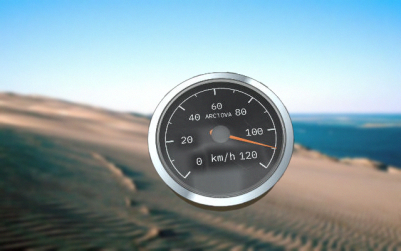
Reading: **110** km/h
